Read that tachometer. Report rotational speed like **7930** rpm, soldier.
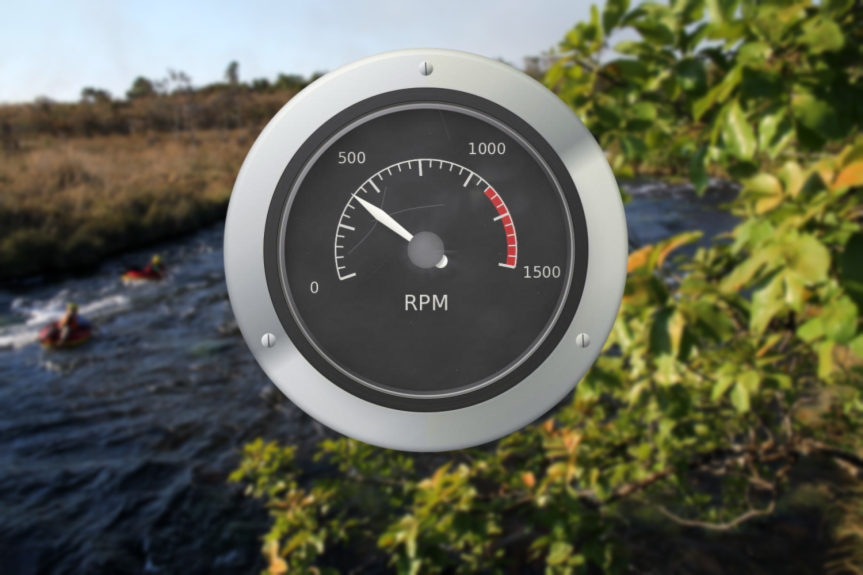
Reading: **400** rpm
